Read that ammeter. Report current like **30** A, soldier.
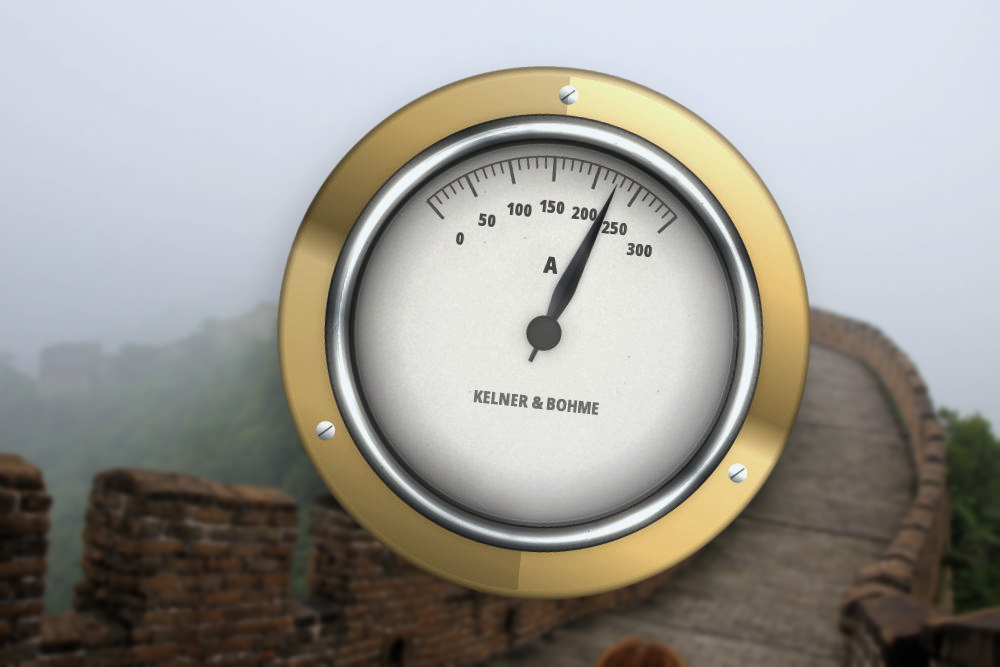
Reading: **225** A
